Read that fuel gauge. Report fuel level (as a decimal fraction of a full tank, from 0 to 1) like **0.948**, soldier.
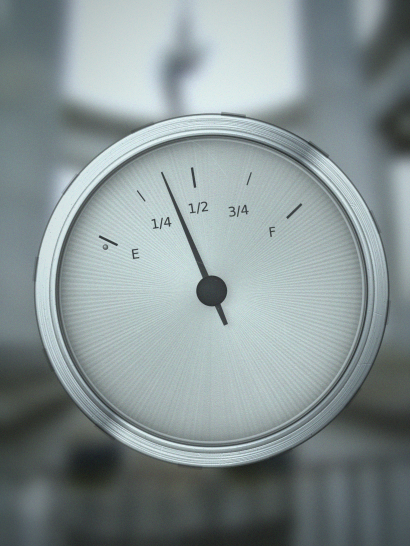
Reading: **0.375**
